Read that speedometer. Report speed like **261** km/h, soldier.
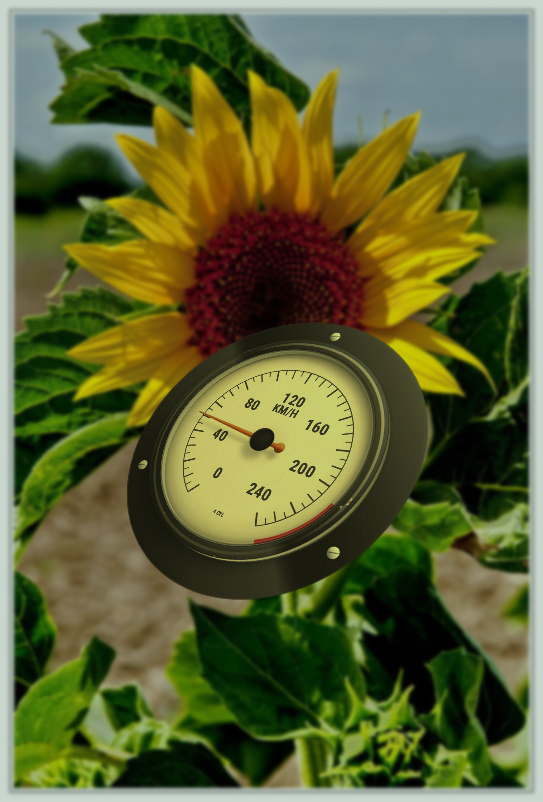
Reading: **50** km/h
